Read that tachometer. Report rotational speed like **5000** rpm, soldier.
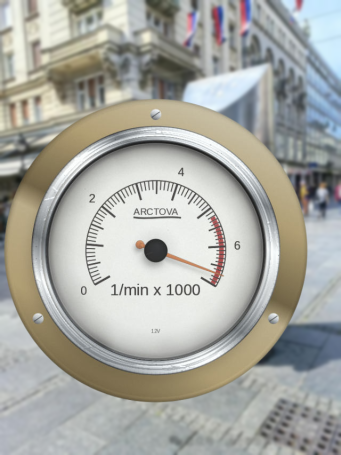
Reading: **6700** rpm
